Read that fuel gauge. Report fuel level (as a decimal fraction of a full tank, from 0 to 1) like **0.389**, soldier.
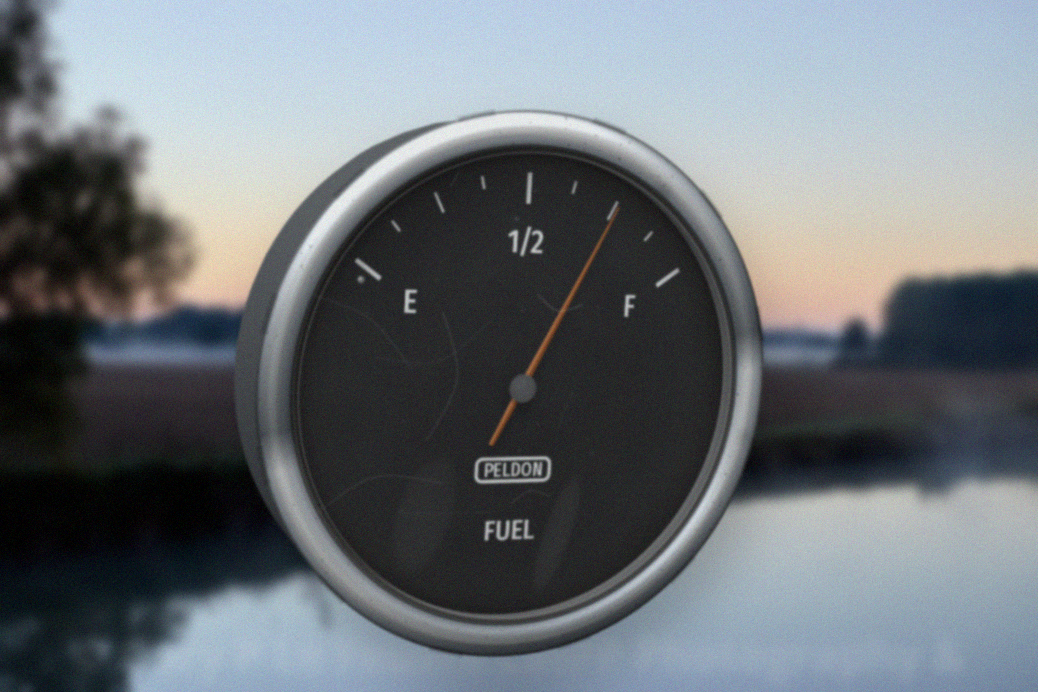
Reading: **0.75**
